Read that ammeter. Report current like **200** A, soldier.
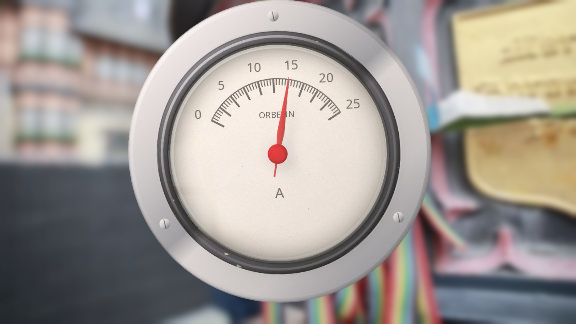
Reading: **15** A
